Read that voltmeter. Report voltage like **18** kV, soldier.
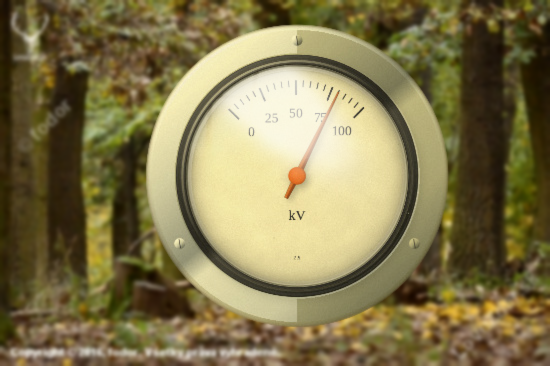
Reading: **80** kV
